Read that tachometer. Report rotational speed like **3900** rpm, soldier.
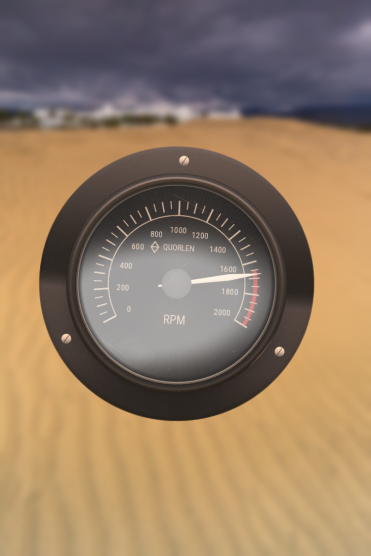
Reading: **1675** rpm
